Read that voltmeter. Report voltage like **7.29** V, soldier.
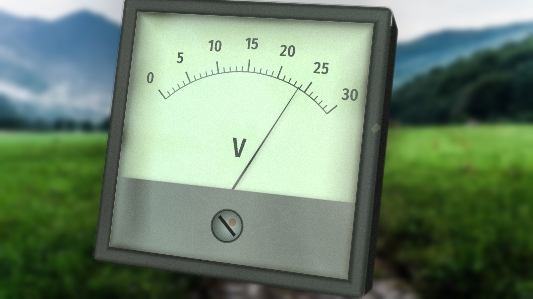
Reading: **24** V
